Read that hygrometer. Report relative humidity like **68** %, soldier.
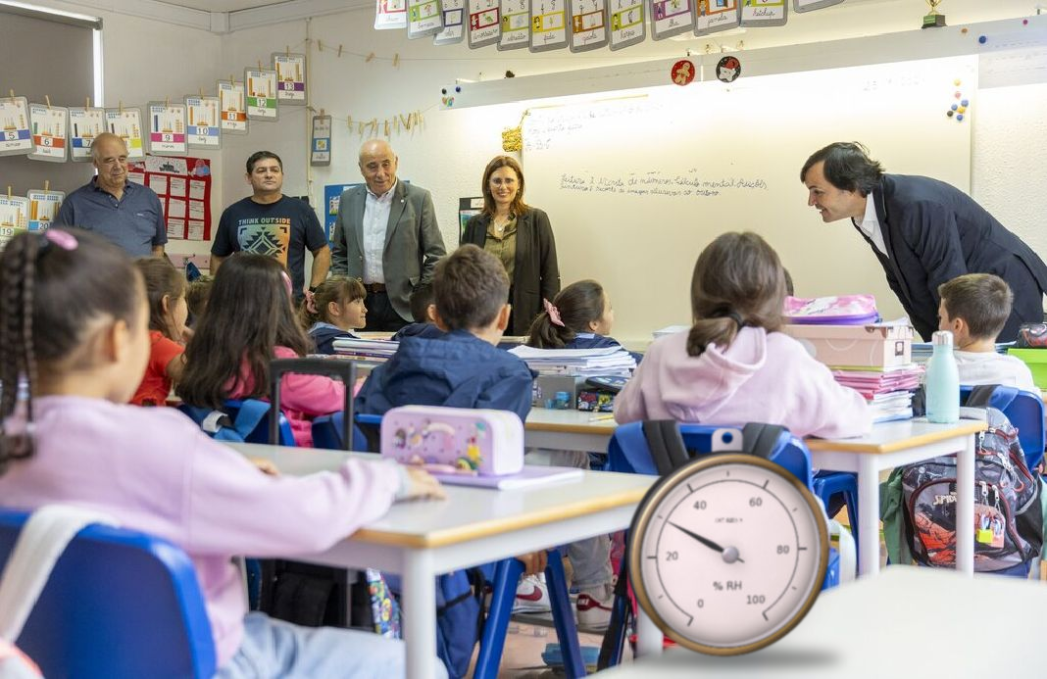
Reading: **30** %
